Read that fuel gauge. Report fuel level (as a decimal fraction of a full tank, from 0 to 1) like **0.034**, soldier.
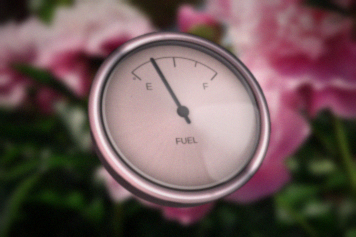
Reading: **0.25**
